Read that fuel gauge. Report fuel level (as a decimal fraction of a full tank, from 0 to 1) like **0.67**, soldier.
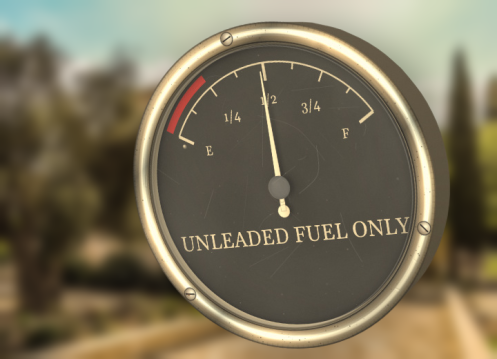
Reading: **0.5**
